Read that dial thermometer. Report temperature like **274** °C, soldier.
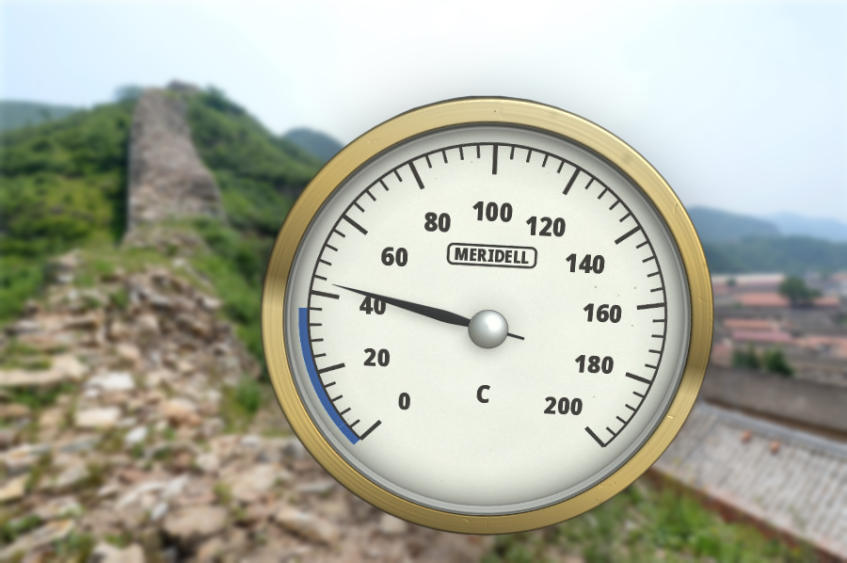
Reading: **44** °C
